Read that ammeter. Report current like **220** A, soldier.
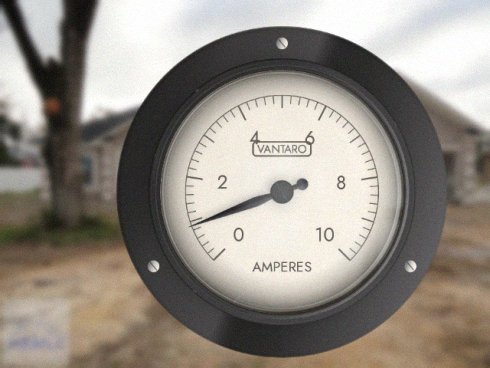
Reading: **0.9** A
